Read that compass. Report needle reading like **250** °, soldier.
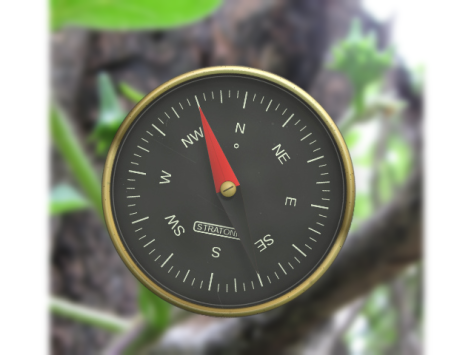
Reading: **330** °
